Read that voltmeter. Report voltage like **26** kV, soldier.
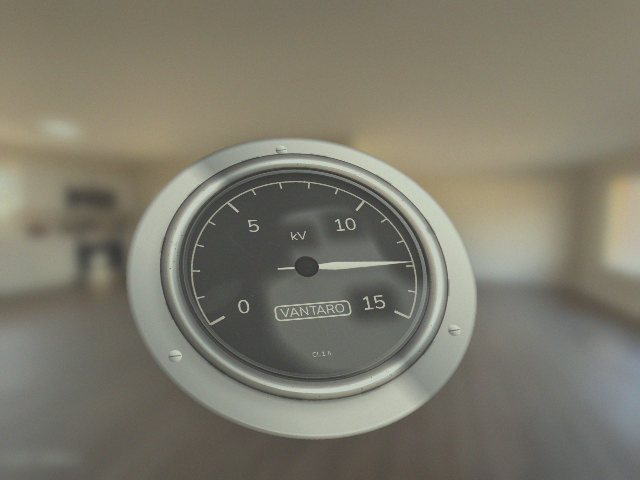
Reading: **13** kV
